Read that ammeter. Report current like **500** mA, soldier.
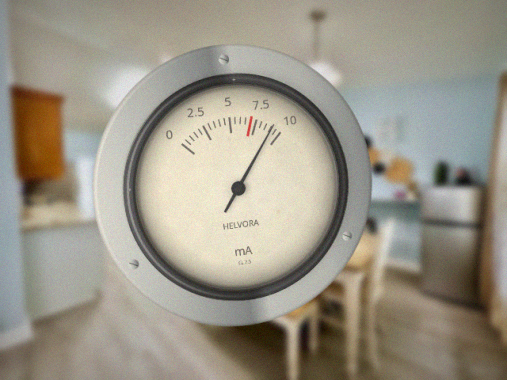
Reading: **9** mA
